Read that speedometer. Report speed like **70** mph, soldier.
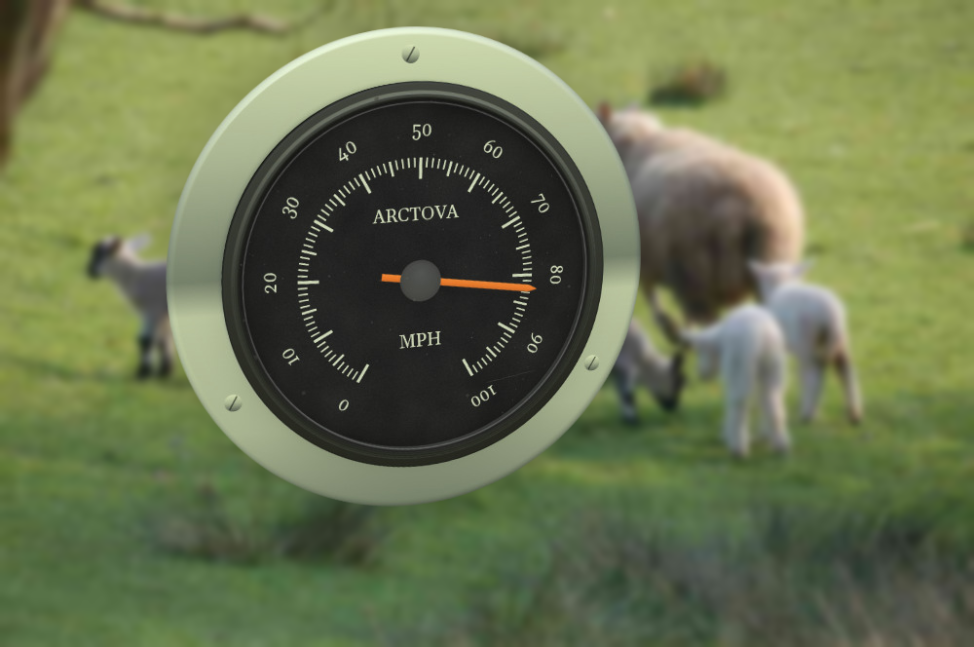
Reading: **82** mph
